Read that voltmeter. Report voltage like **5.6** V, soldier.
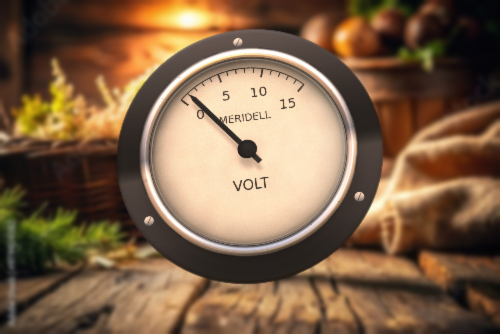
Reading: **1** V
